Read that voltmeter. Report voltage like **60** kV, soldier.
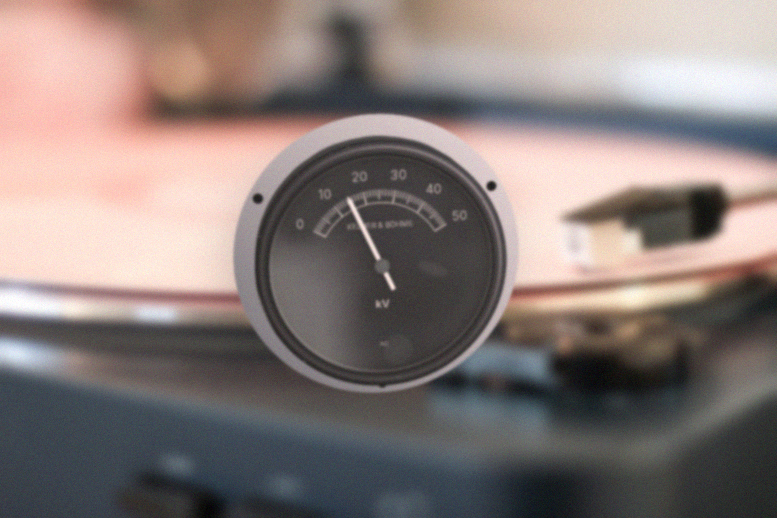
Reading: **15** kV
